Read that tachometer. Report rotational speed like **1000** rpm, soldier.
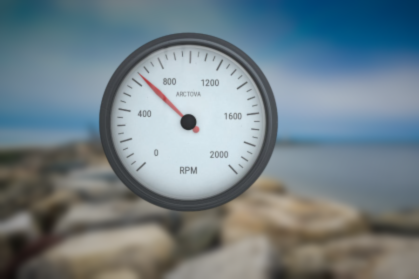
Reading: **650** rpm
